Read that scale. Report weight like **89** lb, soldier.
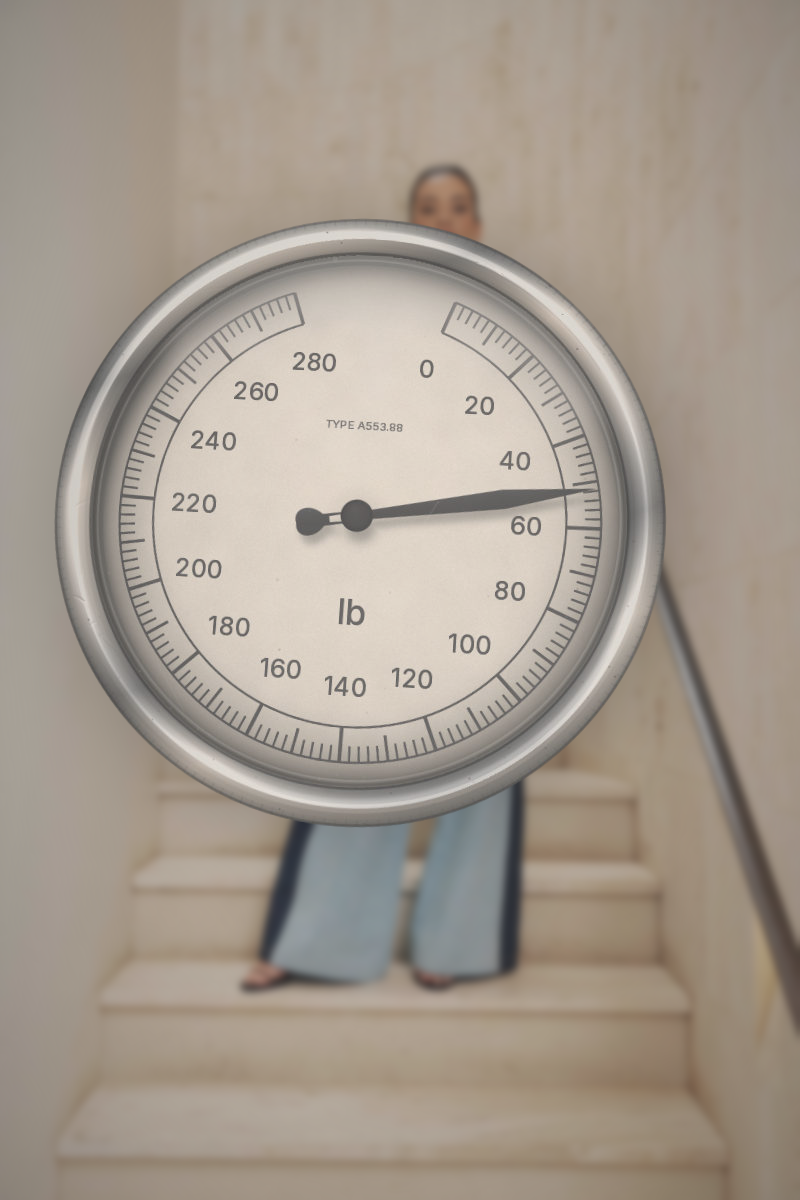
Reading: **52** lb
